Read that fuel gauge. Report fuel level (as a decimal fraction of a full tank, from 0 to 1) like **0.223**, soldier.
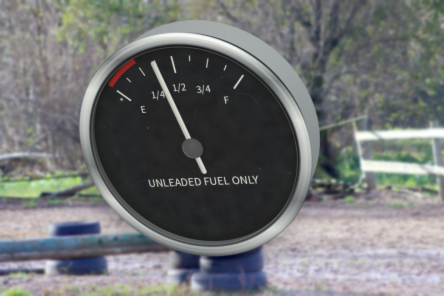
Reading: **0.375**
